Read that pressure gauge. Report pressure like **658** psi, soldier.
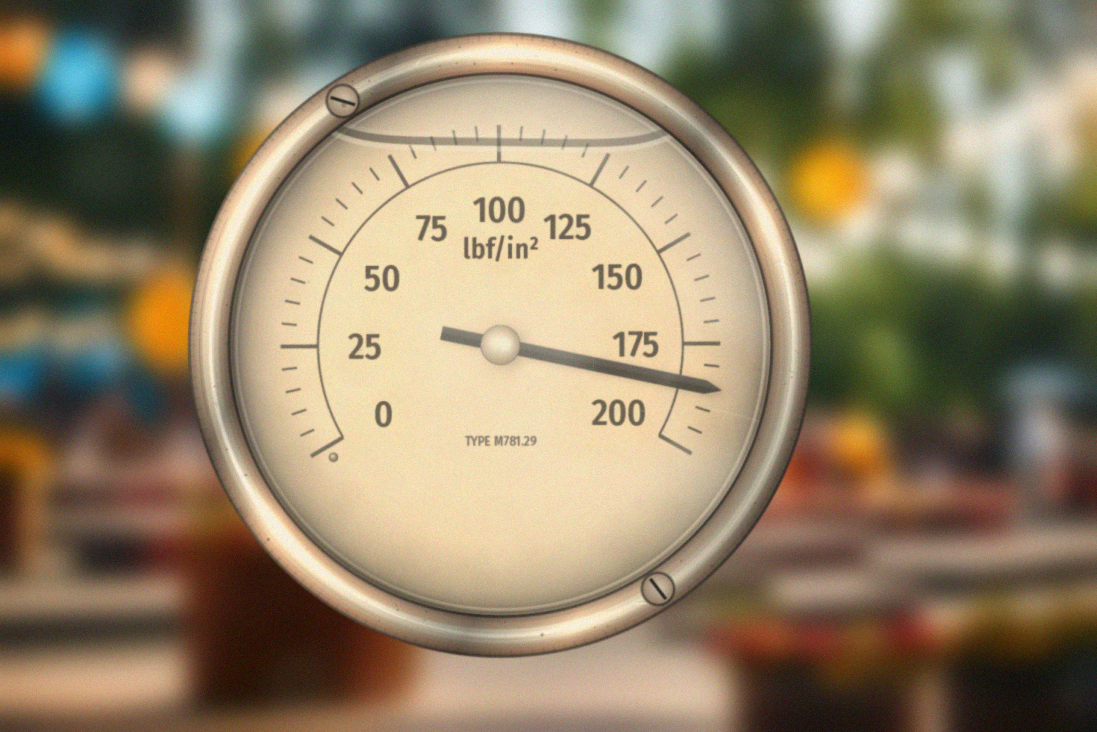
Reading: **185** psi
